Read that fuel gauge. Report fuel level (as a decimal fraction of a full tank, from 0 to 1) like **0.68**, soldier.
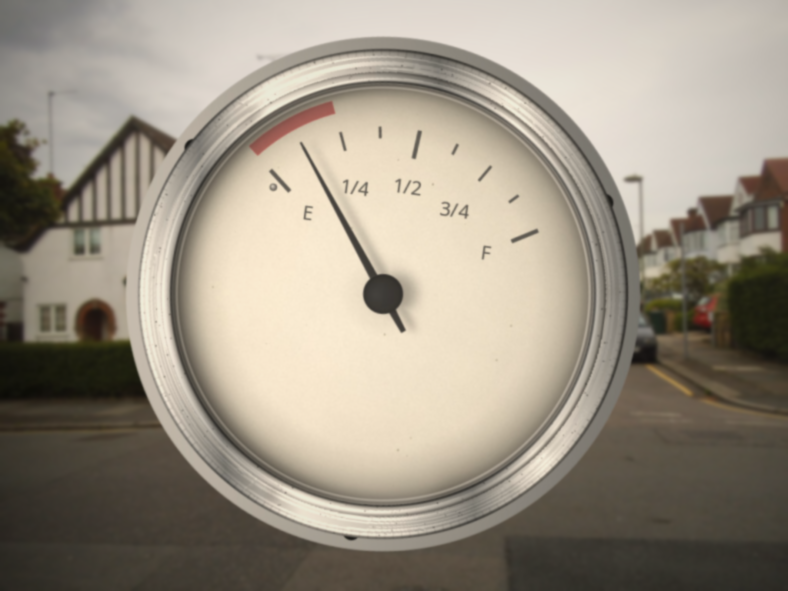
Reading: **0.125**
